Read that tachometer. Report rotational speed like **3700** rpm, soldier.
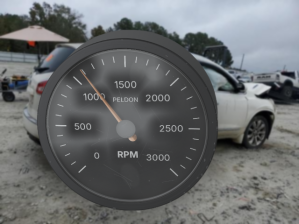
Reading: **1100** rpm
